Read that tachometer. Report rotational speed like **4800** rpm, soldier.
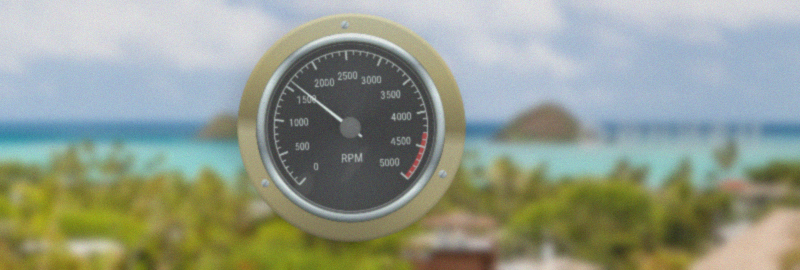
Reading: **1600** rpm
